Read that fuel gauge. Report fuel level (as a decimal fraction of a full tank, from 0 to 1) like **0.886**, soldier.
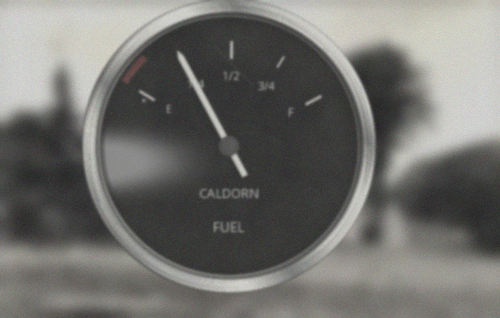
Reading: **0.25**
